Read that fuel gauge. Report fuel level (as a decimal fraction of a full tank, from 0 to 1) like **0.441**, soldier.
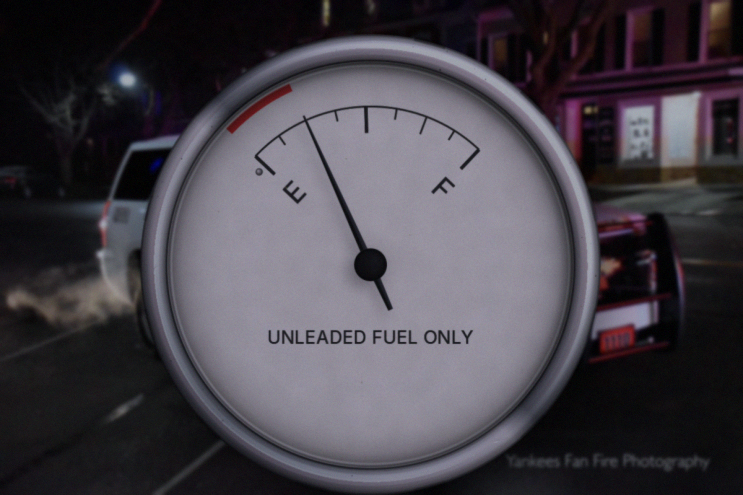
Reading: **0.25**
